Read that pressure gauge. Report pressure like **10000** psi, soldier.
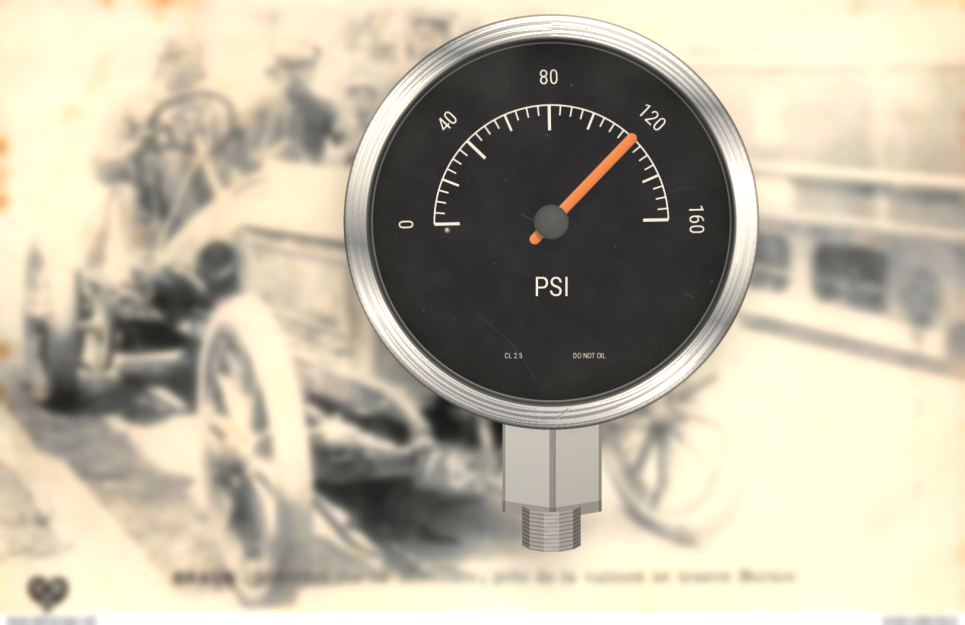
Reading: **120** psi
